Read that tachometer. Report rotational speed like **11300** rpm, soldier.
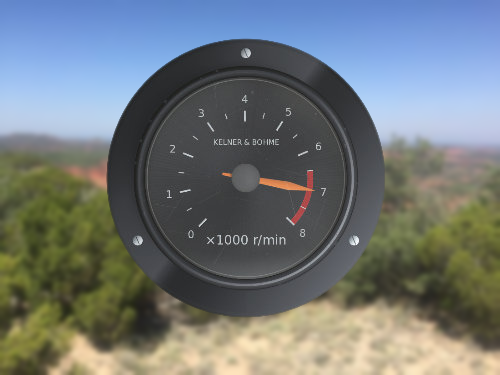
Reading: **7000** rpm
